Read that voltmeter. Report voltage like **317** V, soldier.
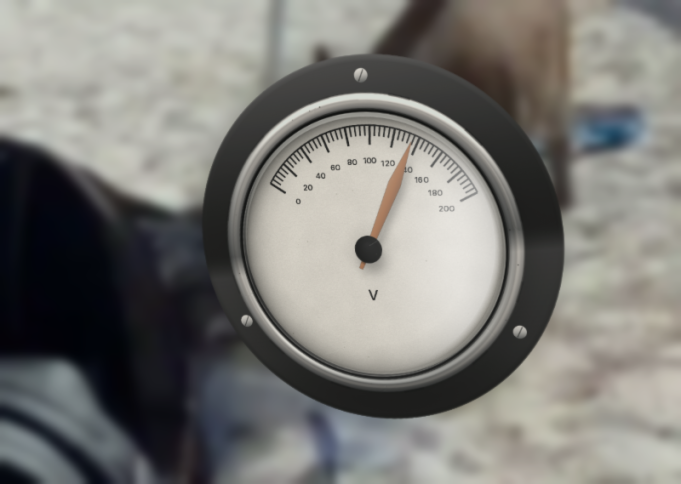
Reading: **136** V
